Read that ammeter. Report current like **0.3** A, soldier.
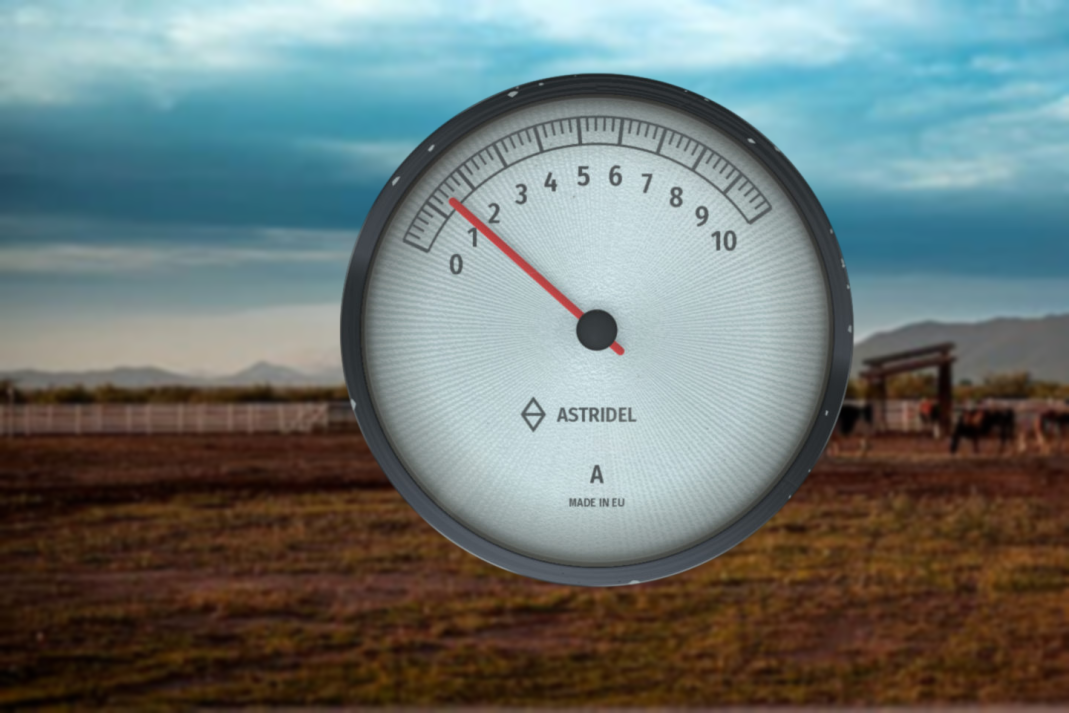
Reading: **1.4** A
